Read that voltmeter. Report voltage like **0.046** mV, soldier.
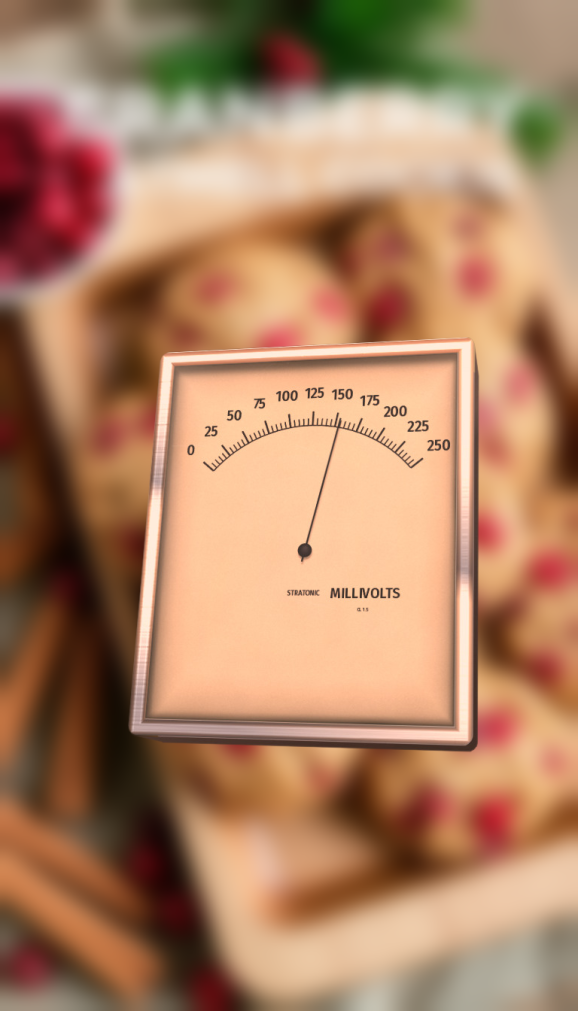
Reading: **155** mV
